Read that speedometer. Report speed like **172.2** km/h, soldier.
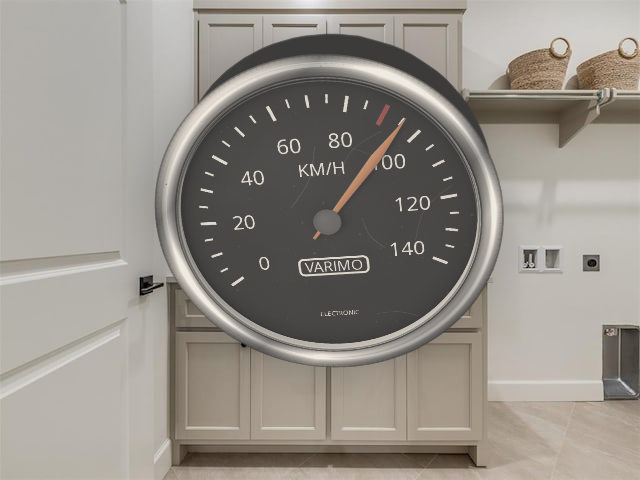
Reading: **95** km/h
